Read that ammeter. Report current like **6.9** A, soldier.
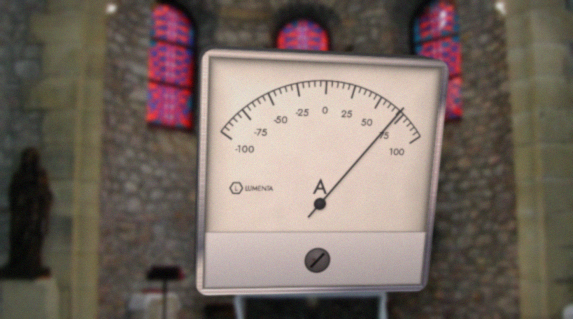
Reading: **70** A
